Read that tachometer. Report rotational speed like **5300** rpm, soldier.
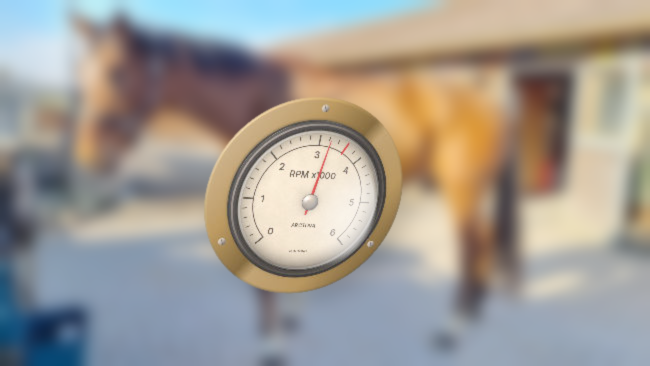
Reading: **3200** rpm
